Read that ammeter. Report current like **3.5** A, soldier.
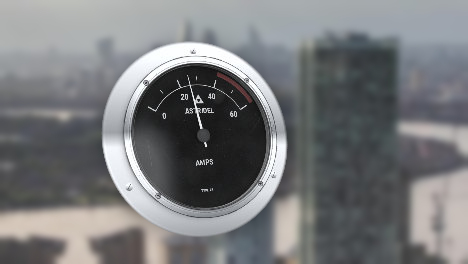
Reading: **25** A
